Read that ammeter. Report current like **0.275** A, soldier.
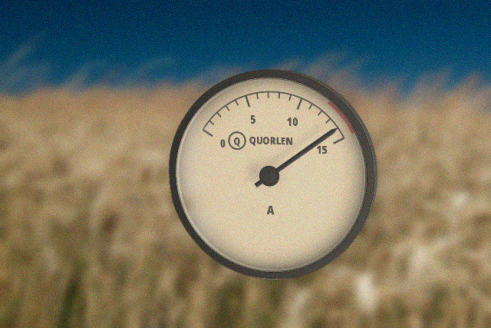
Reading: **14** A
